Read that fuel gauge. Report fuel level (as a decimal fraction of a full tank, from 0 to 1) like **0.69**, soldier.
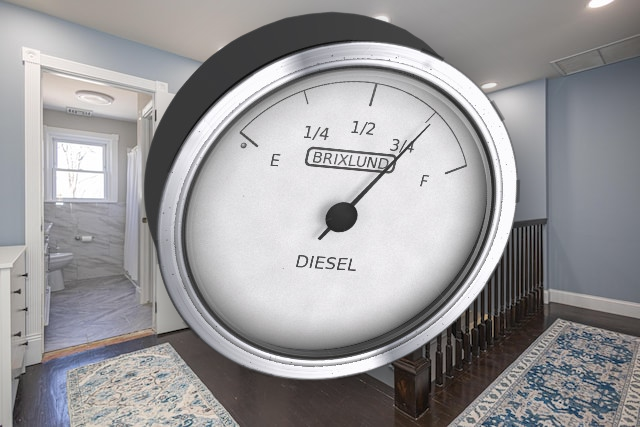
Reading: **0.75**
